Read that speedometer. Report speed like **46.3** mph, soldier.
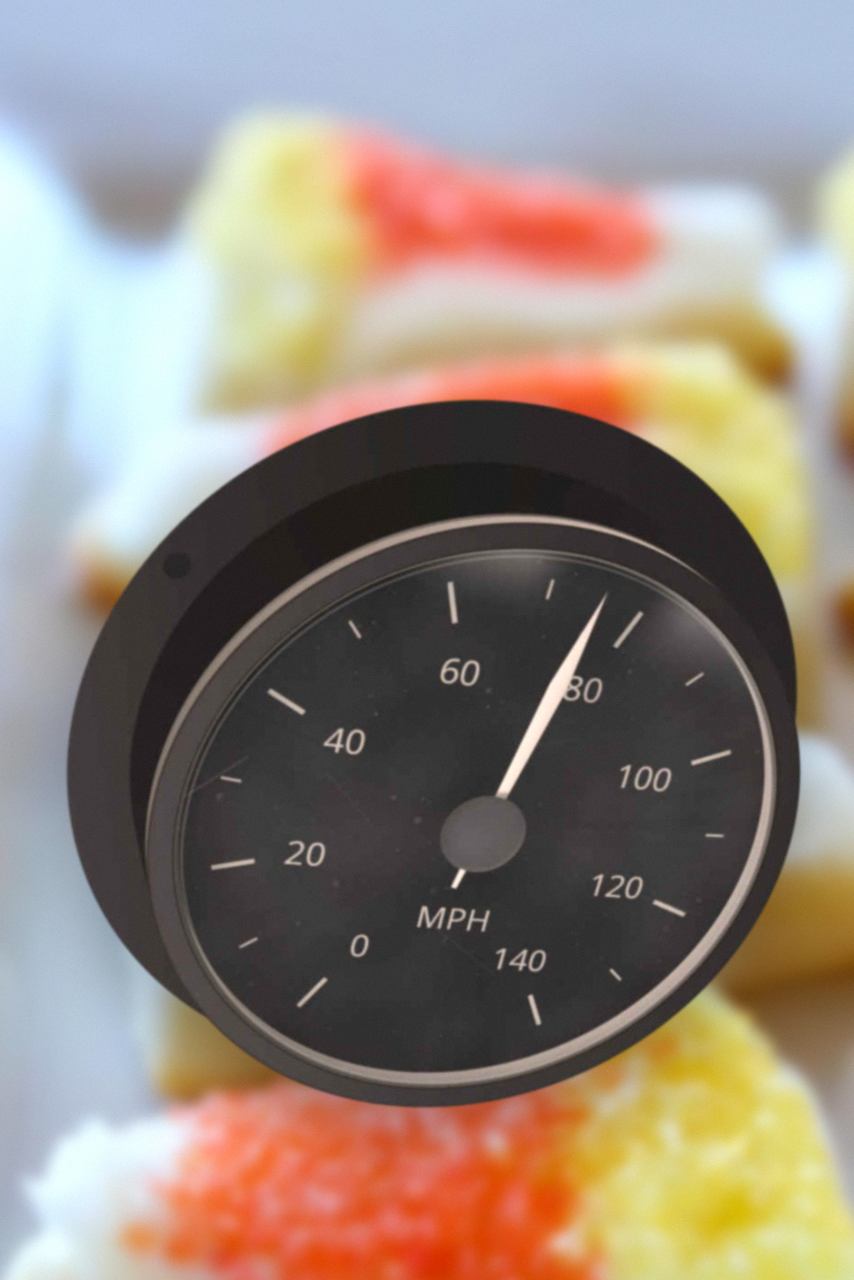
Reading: **75** mph
